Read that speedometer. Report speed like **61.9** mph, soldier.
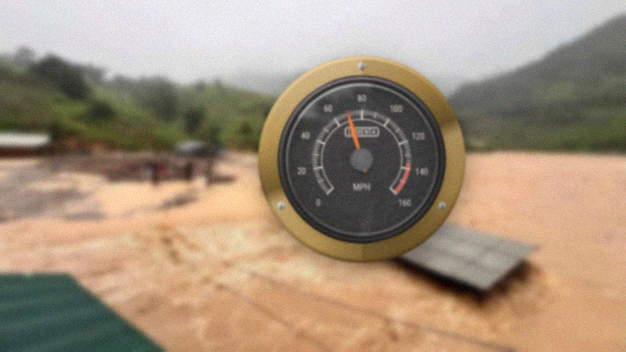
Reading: **70** mph
